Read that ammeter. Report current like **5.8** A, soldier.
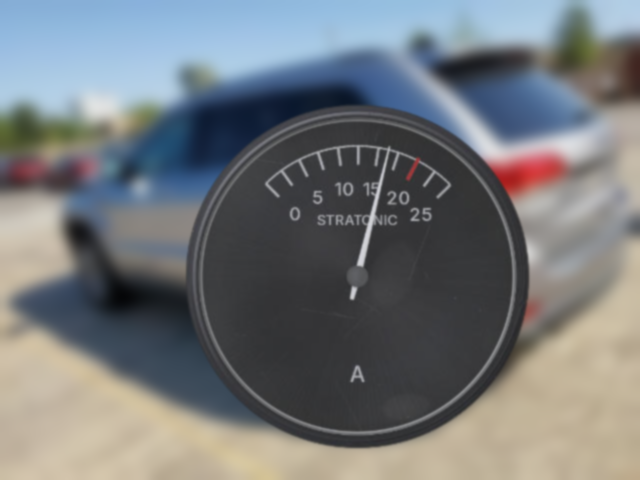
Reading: **16.25** A
